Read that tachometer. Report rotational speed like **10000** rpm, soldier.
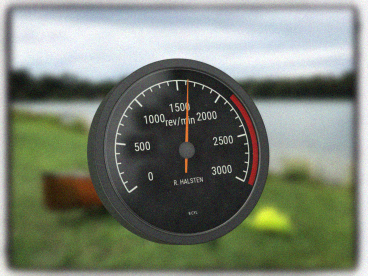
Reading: **1600** rpm
